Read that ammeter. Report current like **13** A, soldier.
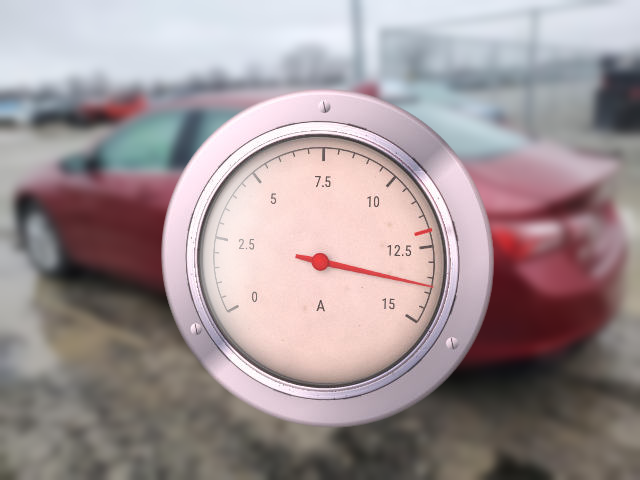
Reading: **13.75** A
